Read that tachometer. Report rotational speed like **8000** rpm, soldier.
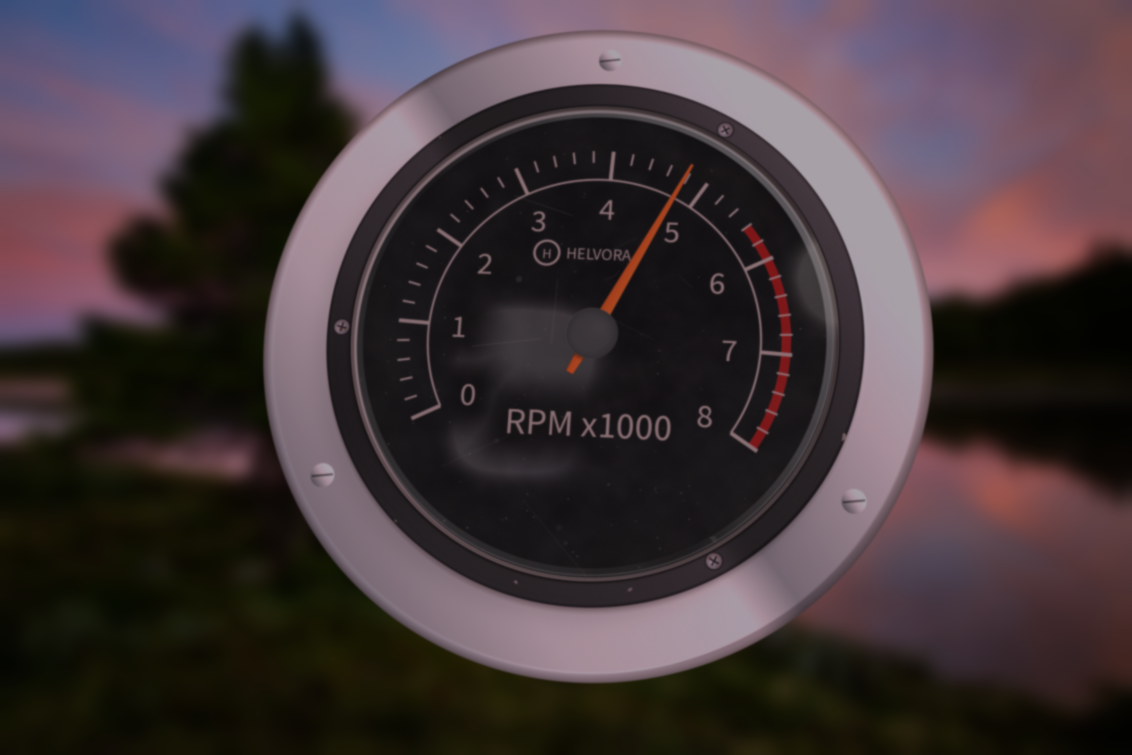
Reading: **4800** rpm
